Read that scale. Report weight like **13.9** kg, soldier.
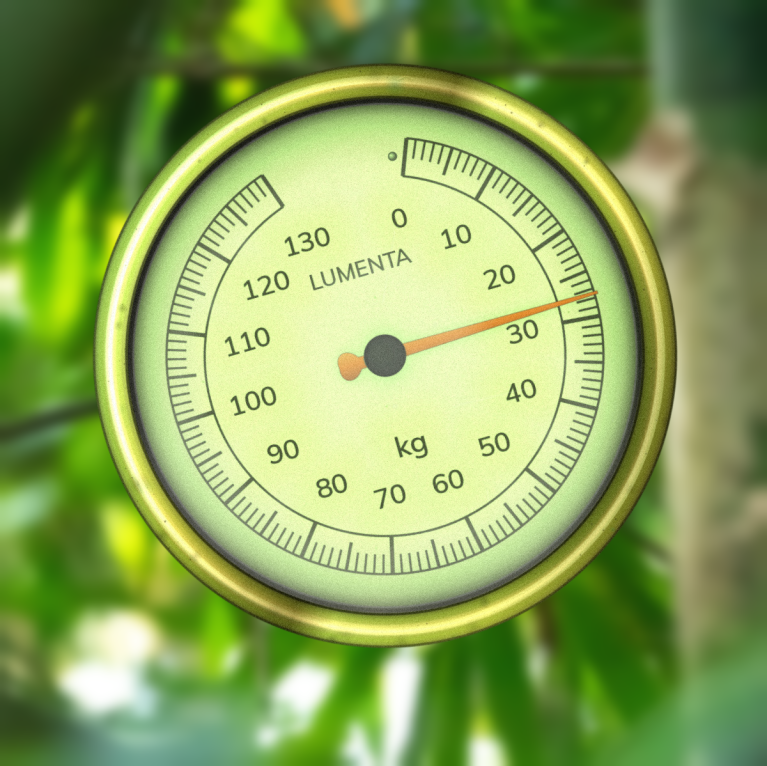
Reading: **27.5** kg
